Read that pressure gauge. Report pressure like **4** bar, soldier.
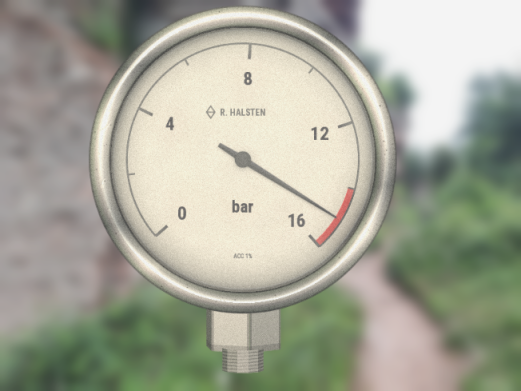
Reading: **15** bar
